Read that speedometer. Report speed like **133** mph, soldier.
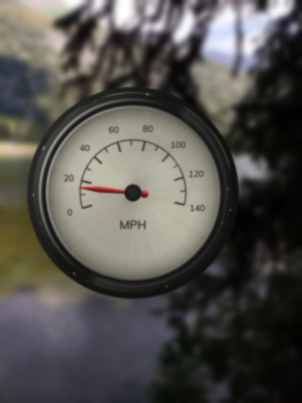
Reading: **15** mph
